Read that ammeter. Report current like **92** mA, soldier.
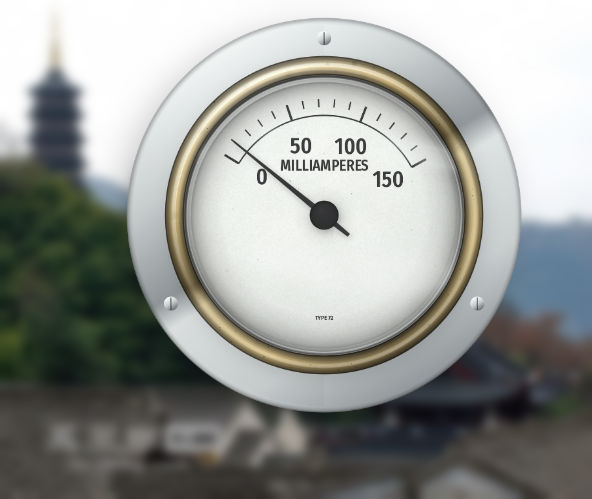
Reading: **10** mA
